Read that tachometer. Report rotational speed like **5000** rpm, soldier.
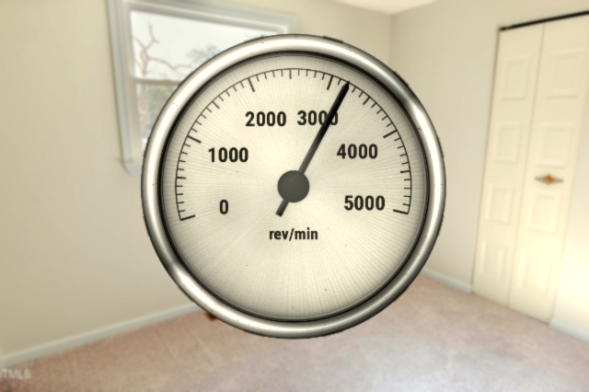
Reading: **3200** rpm
